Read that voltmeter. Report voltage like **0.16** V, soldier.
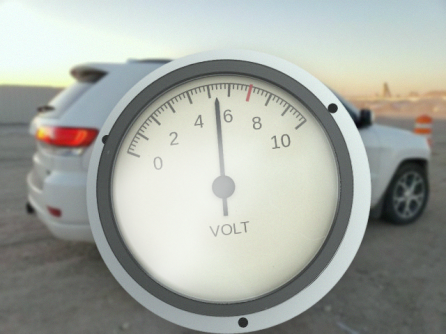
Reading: **5.4** V
